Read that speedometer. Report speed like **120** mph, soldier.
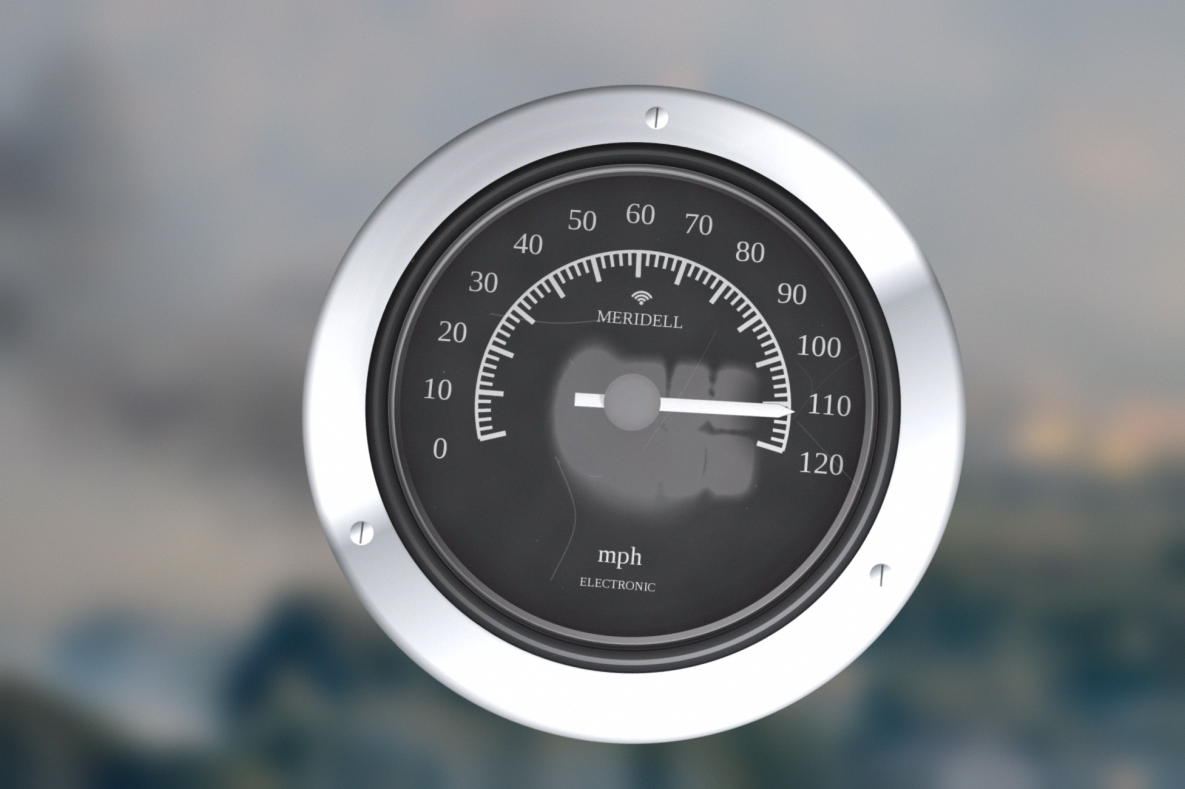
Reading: **112** mph
